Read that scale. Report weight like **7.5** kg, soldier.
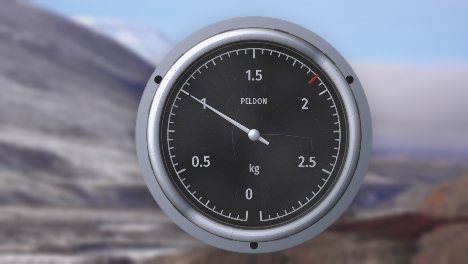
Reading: **1** kg
